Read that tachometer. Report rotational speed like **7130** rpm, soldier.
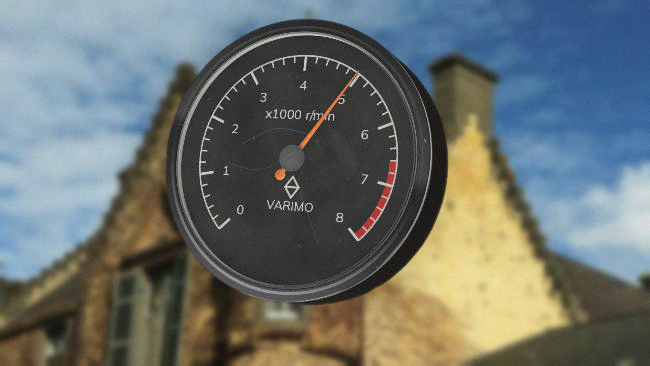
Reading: **5000** rpm
